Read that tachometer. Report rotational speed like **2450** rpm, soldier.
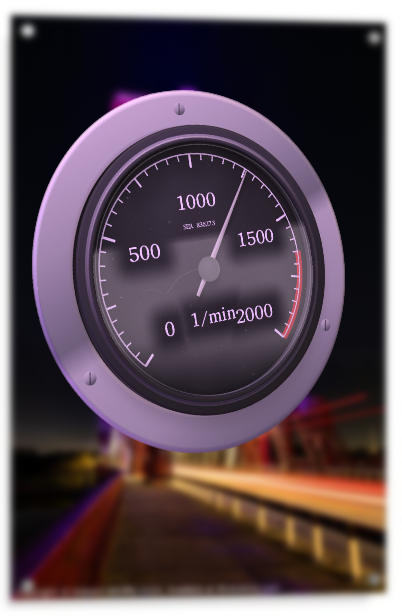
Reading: **1250** rpm
